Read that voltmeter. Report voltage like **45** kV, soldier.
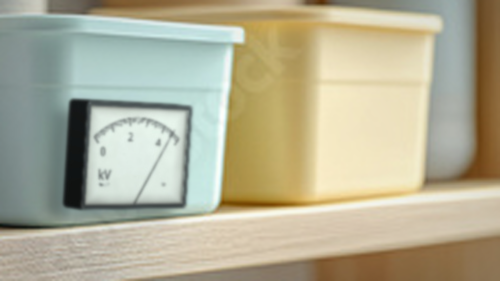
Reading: **4.5** kV
